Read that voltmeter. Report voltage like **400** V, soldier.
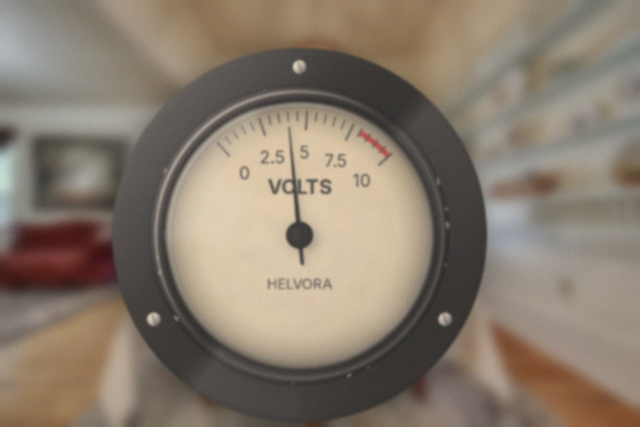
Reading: **4** V
